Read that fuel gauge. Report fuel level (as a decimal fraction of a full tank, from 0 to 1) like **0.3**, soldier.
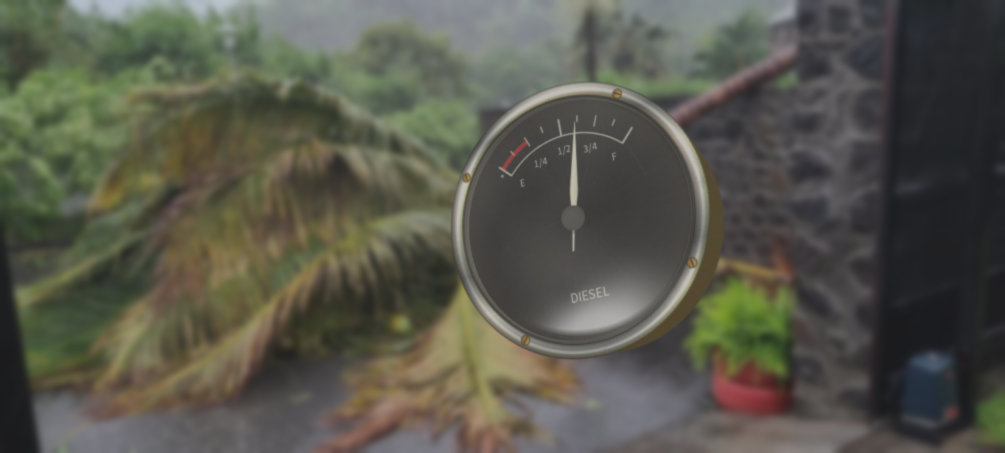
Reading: **0.625**
